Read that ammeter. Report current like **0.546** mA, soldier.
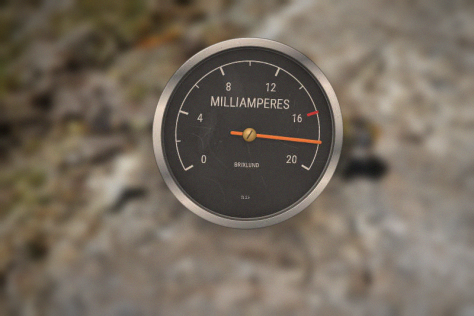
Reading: **18** mA
